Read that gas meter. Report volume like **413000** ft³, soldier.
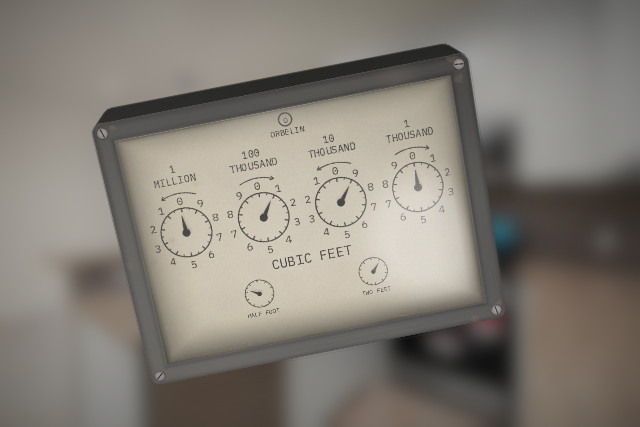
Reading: **9000** ft³
